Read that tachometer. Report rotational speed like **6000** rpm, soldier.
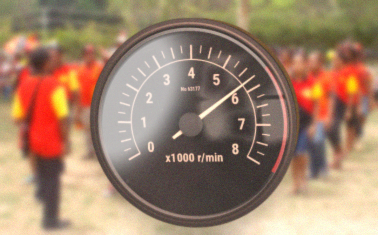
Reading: **5750** rpm
